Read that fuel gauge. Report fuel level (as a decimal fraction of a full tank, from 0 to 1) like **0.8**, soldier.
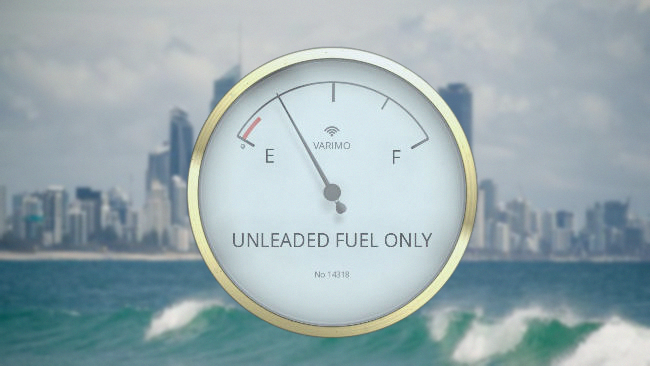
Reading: **0.25**
